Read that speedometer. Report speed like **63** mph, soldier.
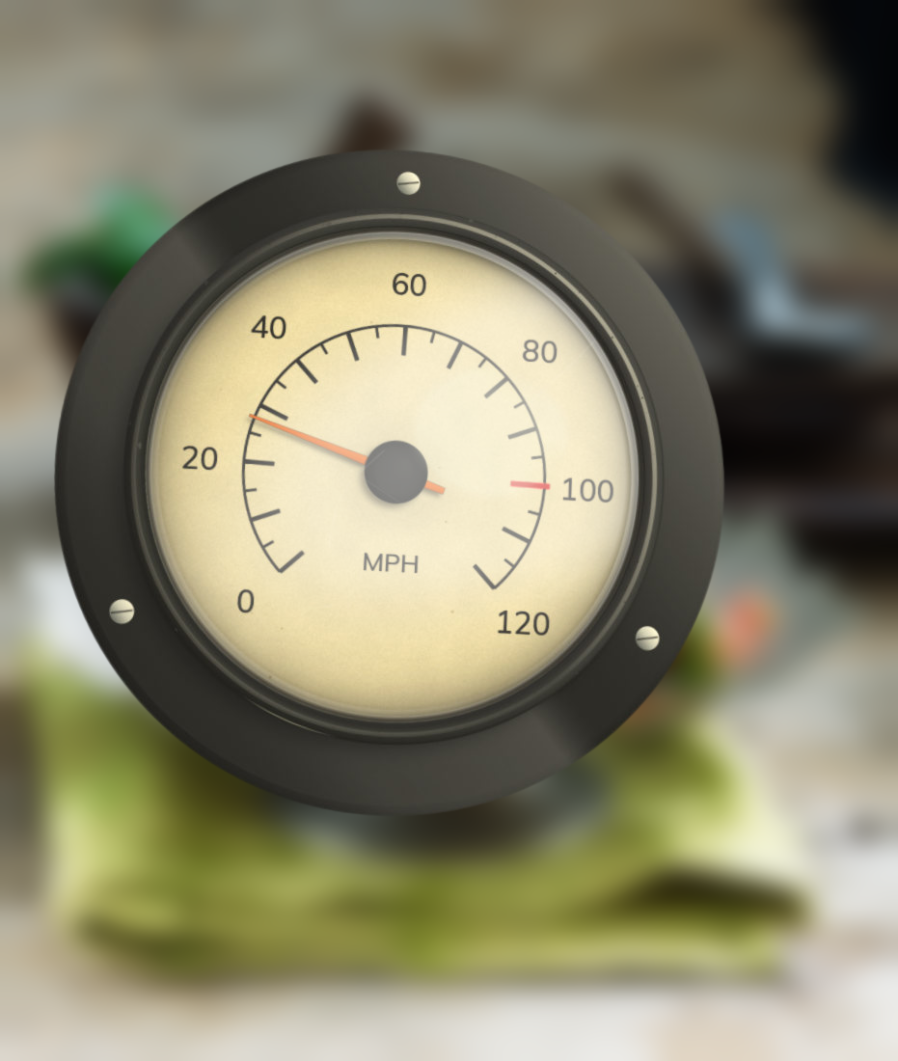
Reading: **27.5** mph
